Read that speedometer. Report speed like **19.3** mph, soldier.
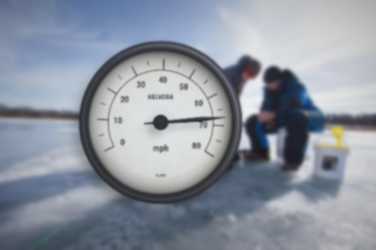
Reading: **67.5** mph
